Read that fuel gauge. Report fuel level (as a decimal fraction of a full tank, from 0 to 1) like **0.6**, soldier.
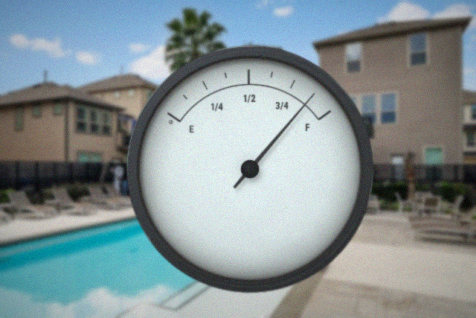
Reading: **0.875**
